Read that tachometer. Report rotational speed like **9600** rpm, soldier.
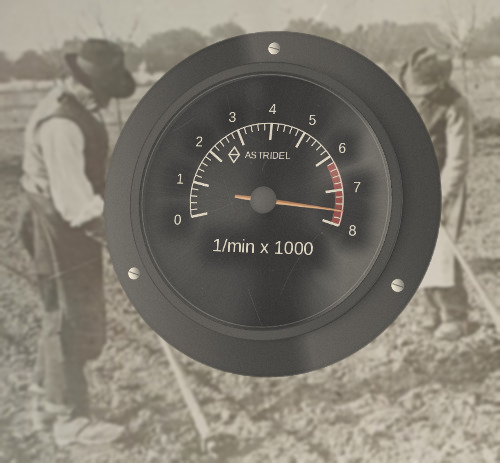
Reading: **7600** rpm
